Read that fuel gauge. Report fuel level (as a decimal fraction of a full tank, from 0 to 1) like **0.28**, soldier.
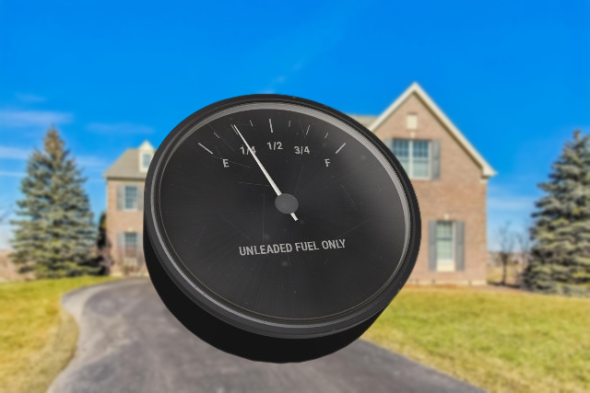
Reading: **0.25**
